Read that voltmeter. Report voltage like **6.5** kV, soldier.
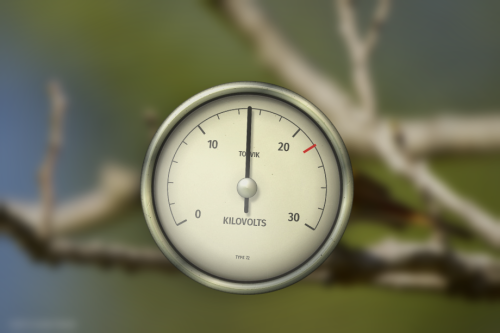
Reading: **15** kV
